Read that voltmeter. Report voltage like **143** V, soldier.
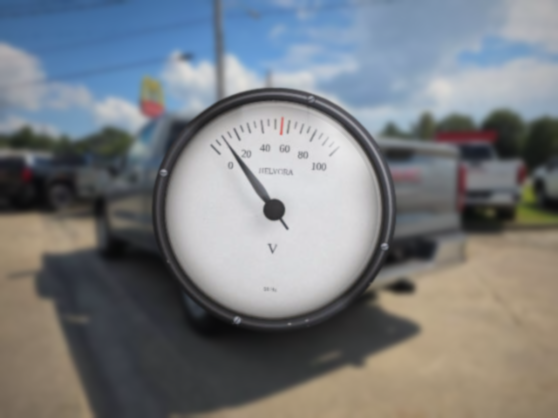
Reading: **10** V
